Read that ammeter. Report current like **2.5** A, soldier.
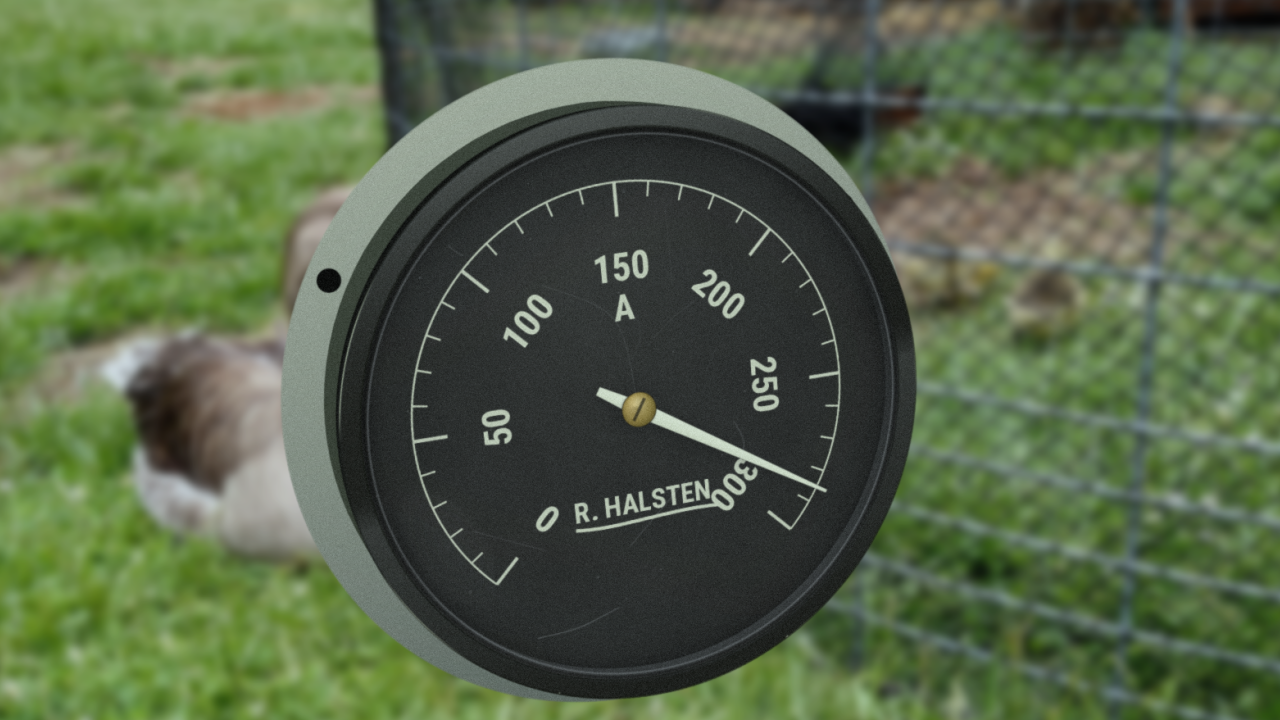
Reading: **285** A
